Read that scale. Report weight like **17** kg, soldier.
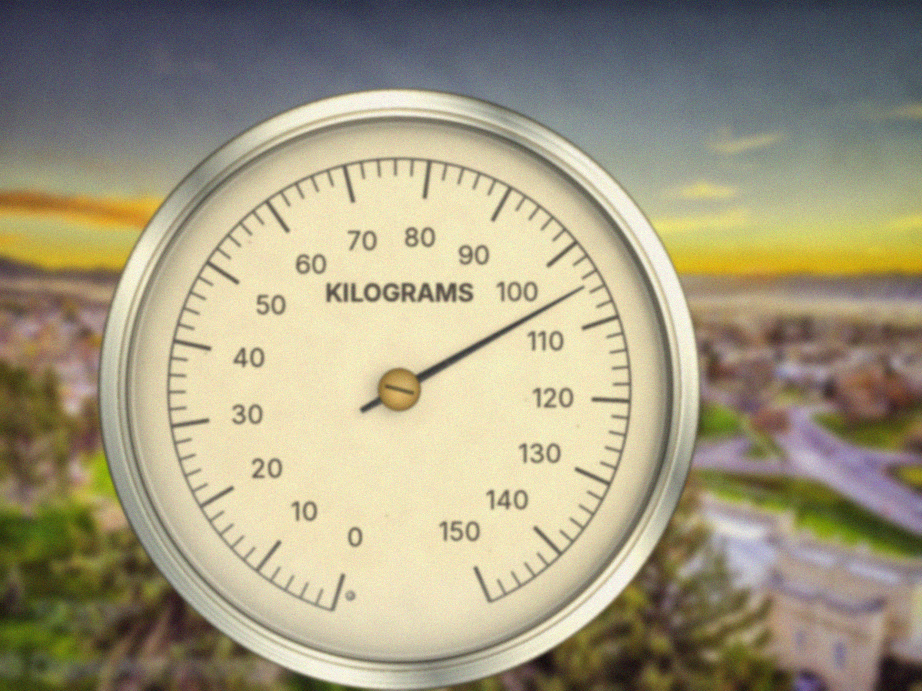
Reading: **105** kg
